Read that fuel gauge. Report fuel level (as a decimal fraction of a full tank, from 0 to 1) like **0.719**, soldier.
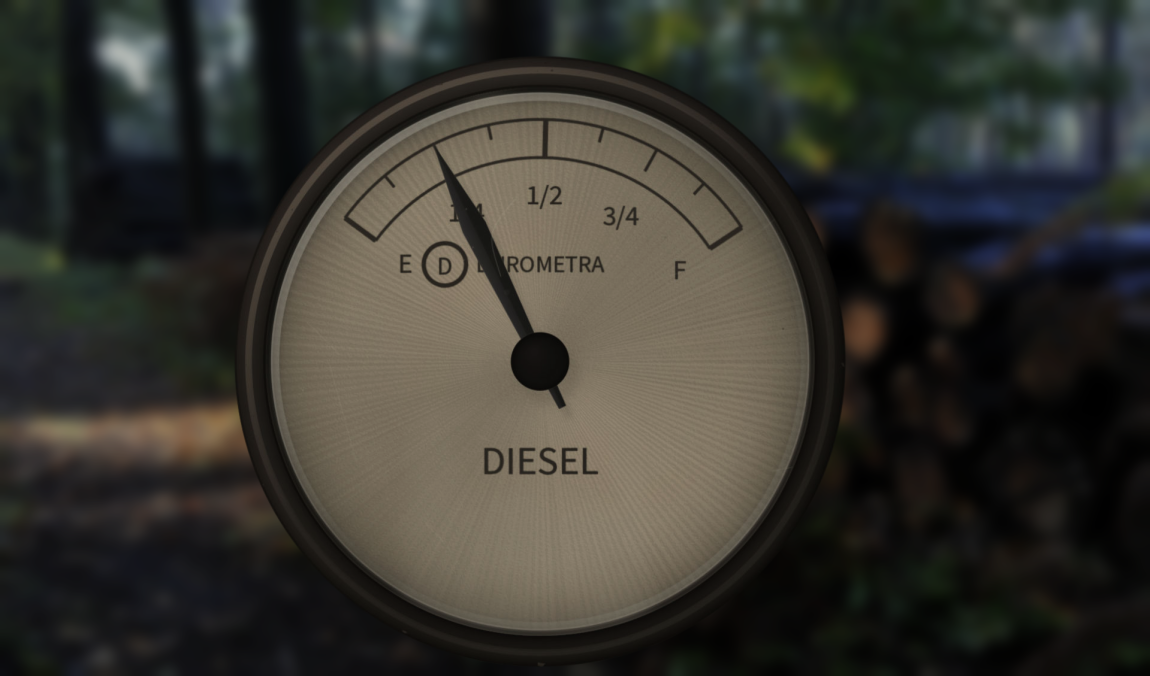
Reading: **0.25**
